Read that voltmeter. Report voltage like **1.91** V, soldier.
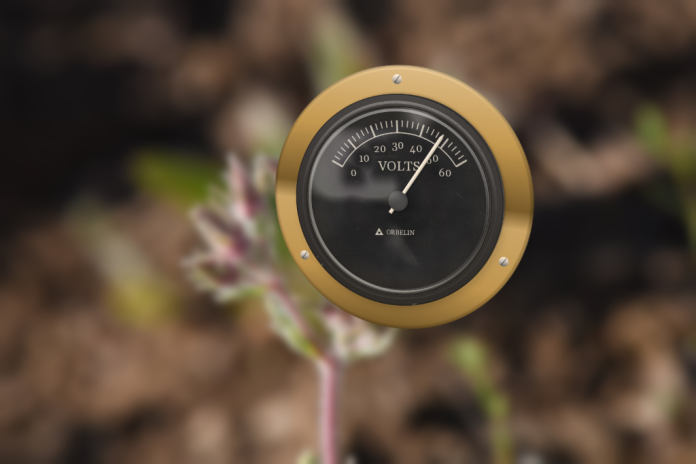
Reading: **48** V
